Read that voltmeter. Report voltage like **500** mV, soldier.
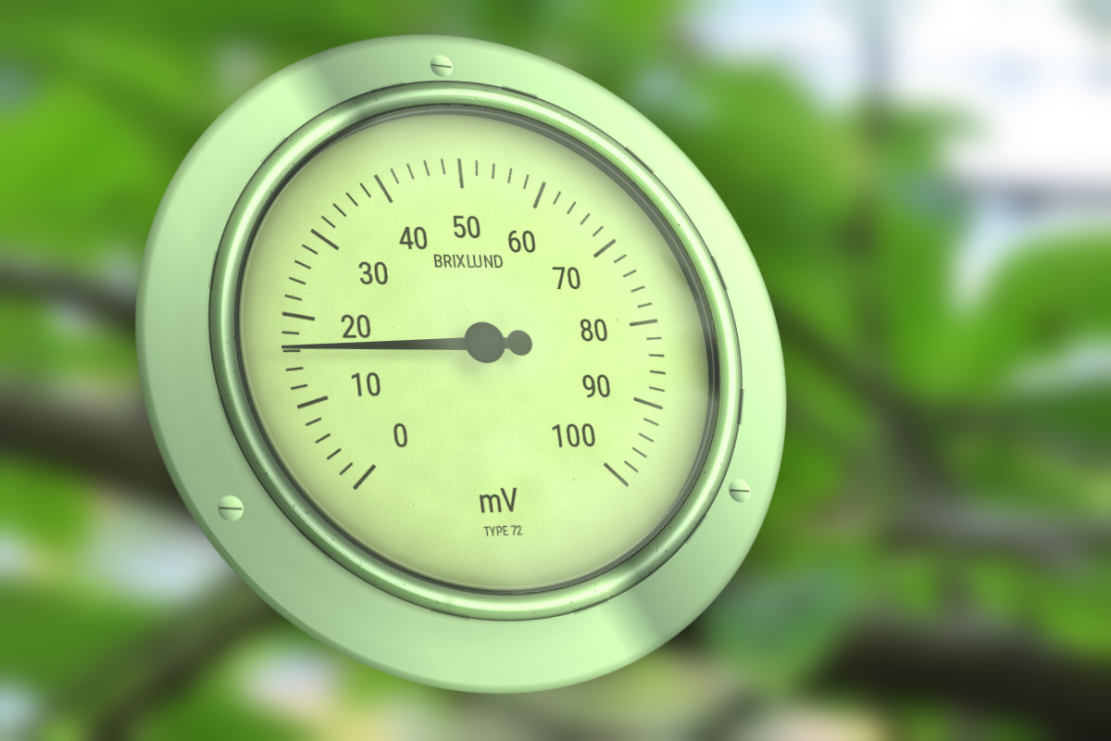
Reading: **16** mV
